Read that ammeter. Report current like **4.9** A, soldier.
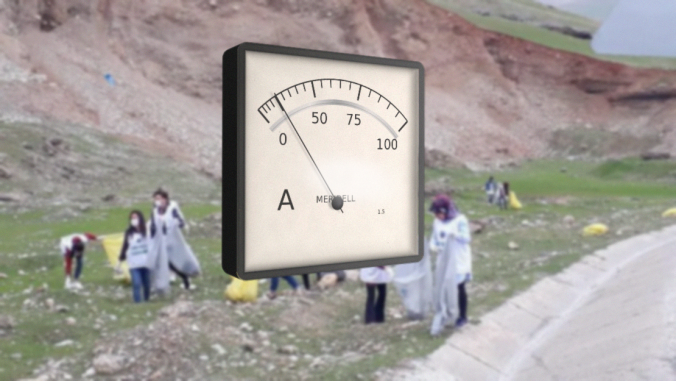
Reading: **25** A
